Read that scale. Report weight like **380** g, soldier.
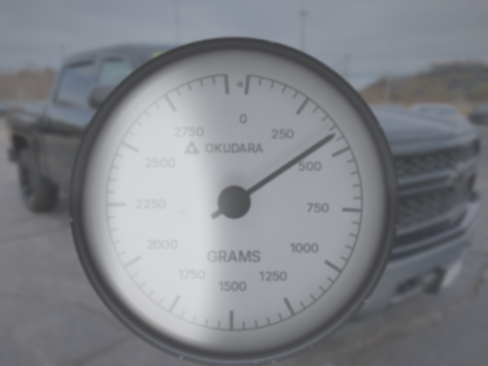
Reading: **425** g
